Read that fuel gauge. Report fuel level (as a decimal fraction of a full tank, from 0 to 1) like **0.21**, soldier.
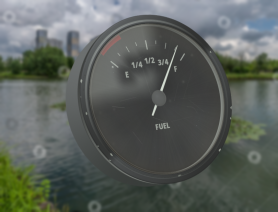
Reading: **0.875**
